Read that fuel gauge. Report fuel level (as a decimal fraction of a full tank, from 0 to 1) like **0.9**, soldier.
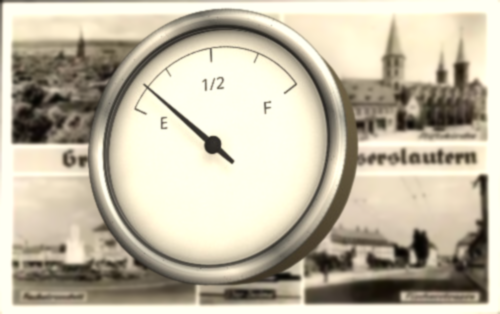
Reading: **0.125**
